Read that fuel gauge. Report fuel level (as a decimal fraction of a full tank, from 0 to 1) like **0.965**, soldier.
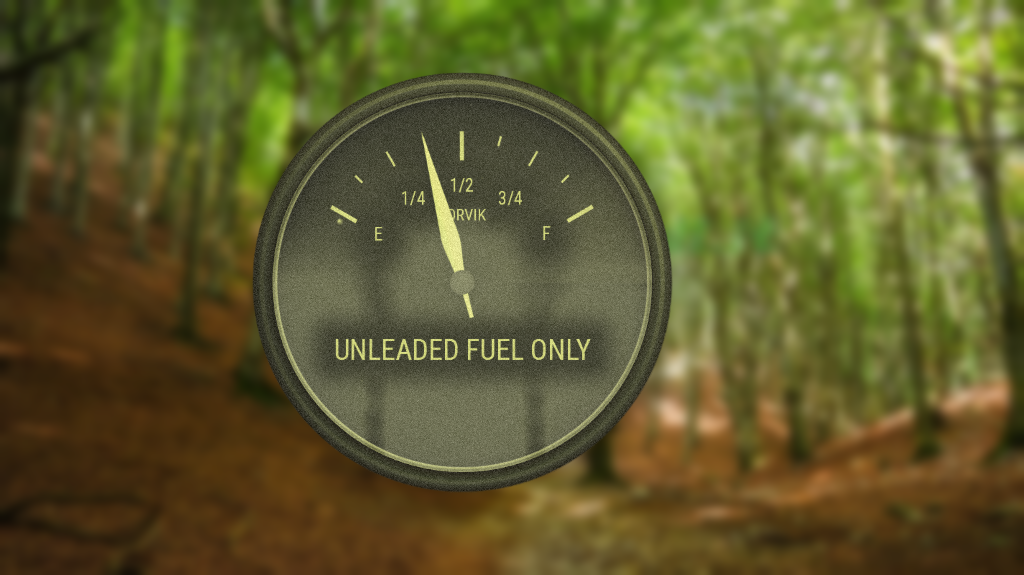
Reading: **0.375**
